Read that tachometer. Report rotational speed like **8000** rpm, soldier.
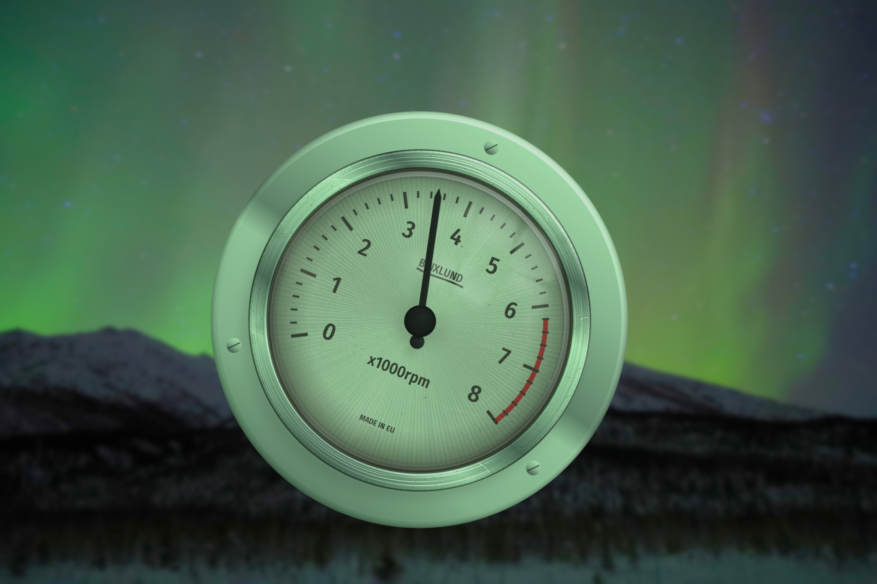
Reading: **3500** rpm
